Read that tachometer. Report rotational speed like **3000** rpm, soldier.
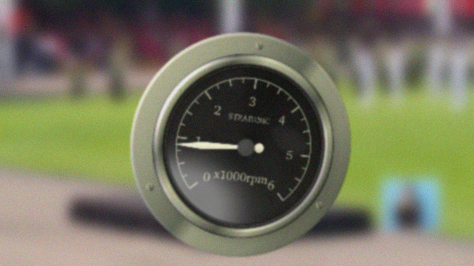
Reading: **875** rpm
